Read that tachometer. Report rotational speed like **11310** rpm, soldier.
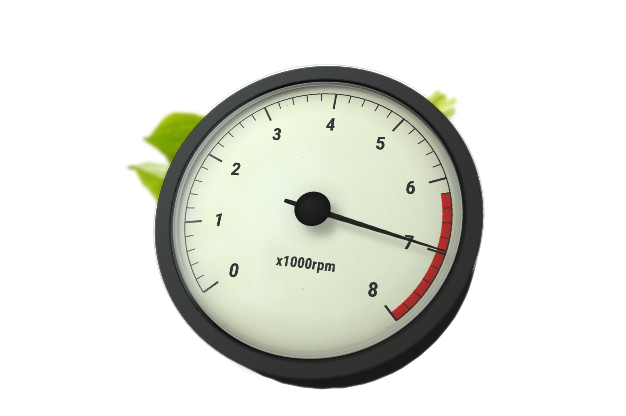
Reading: **7000** rpm
